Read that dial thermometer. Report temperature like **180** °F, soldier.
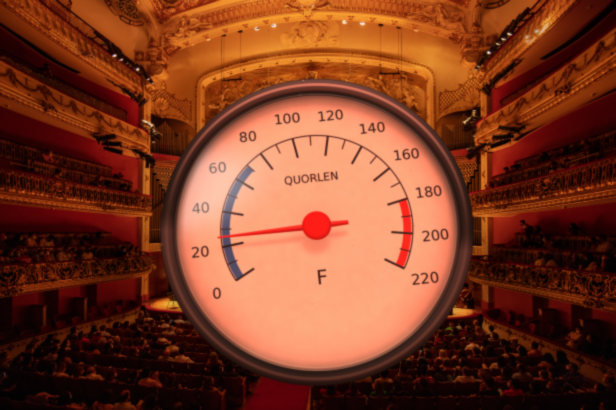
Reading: **25** °F
